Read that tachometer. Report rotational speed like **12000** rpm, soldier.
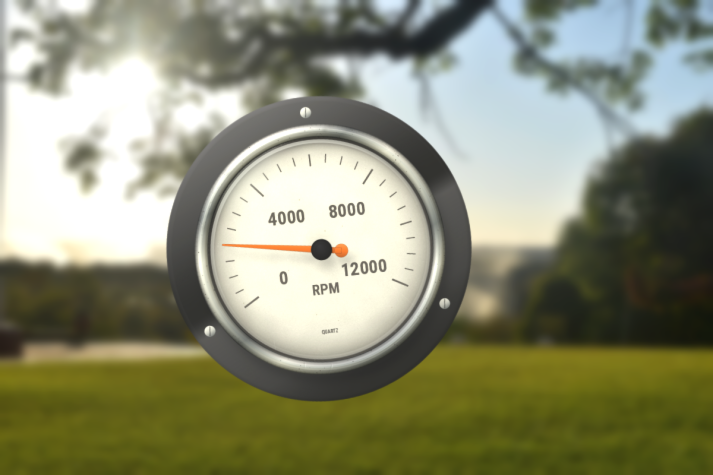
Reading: **2000** rpm
